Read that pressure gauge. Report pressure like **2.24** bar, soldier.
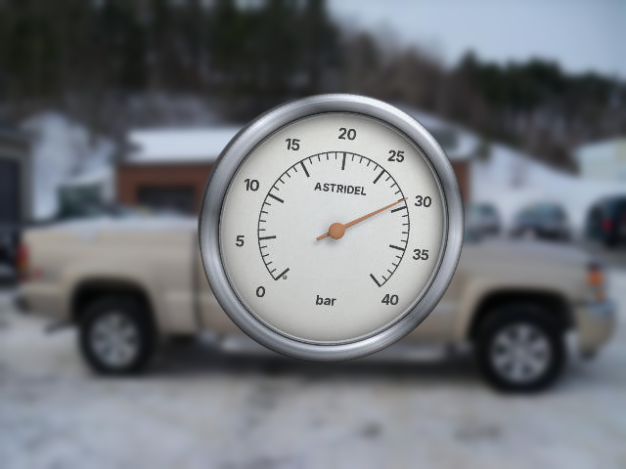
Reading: **29** bar
